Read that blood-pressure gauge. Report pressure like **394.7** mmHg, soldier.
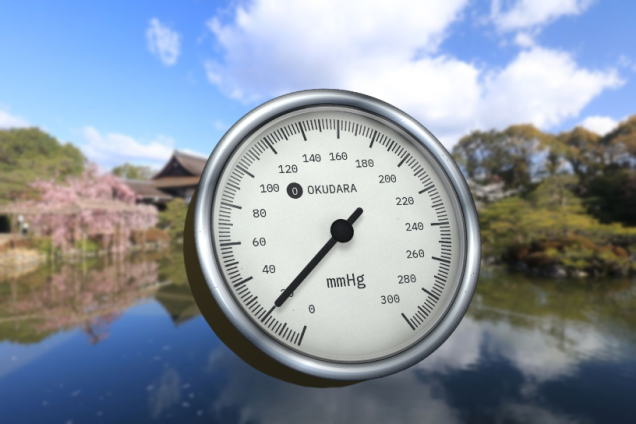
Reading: **20** mmHg
